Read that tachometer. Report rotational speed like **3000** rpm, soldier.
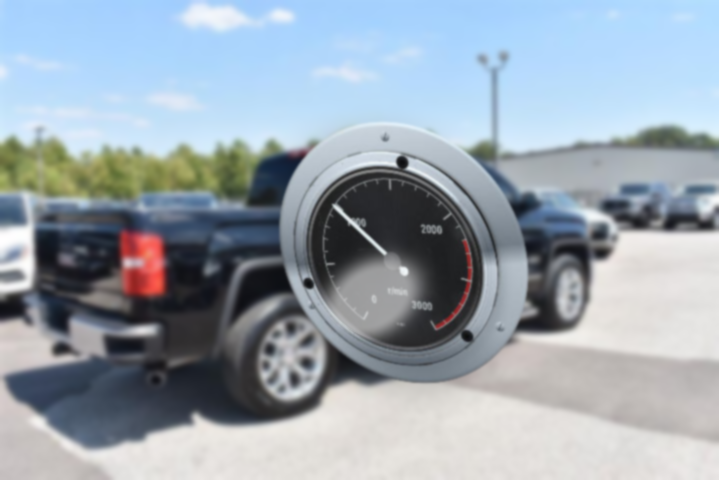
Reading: **1000** rpm
